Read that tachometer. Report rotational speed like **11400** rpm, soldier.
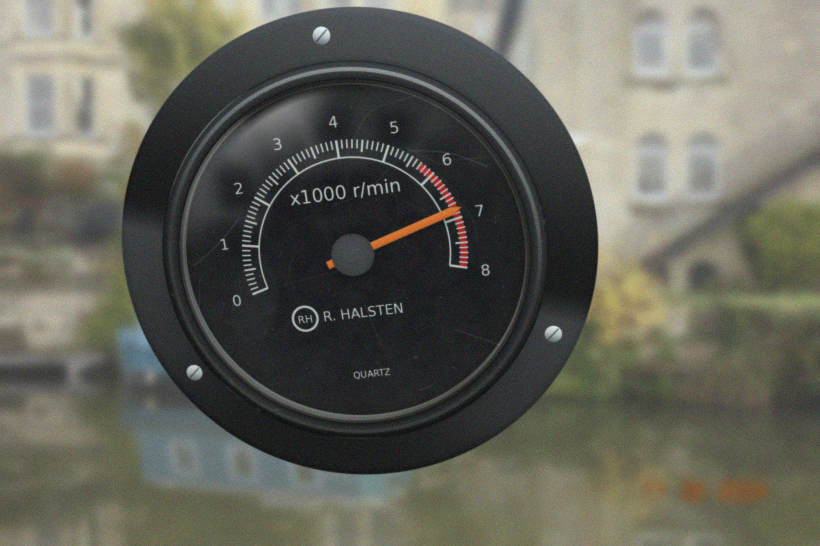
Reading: **6800** rpm
